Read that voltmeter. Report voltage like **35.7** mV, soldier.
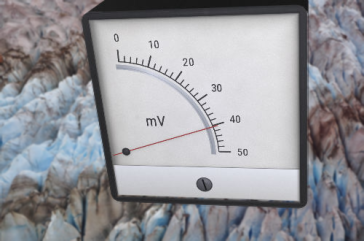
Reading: **40** mV
